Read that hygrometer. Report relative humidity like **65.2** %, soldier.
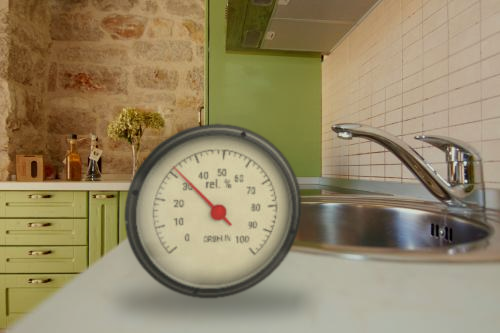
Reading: **32** %
